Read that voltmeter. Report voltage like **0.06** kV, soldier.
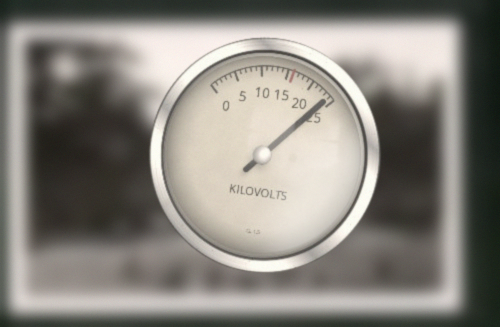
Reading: **24** kV
